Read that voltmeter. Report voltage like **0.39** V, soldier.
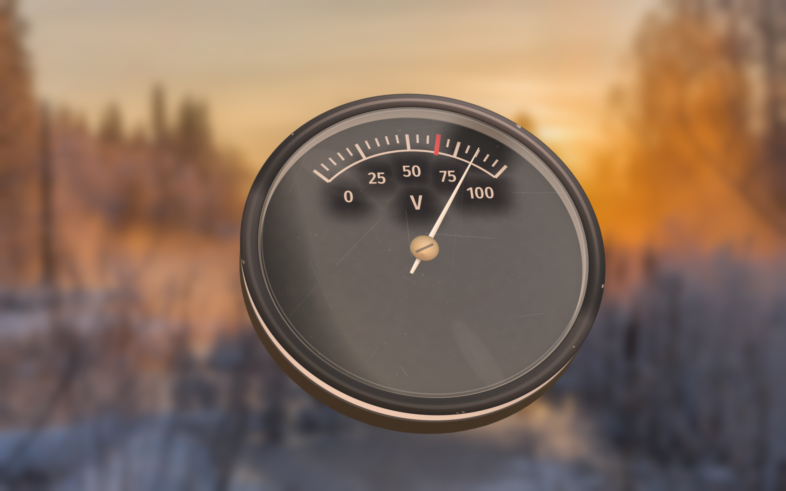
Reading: **85** V
